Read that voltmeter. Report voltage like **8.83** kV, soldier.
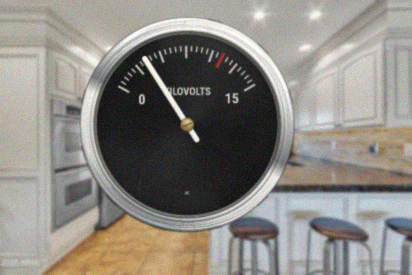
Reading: **3.5** kV
